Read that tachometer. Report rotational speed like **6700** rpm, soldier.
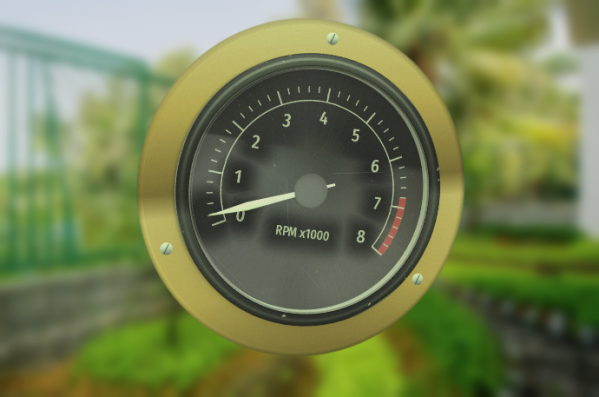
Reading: **200** rpm
